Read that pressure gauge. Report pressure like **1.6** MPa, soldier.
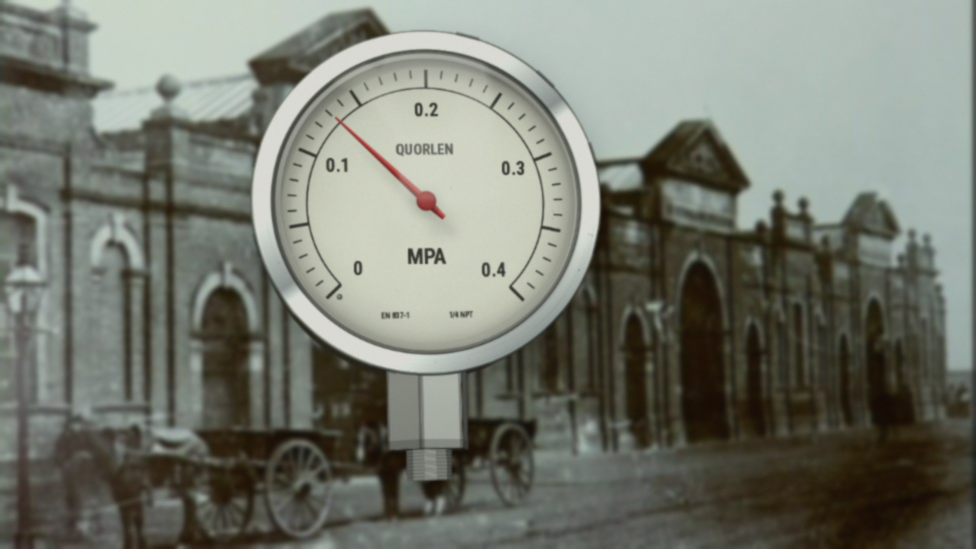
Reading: **0.13** MPa
